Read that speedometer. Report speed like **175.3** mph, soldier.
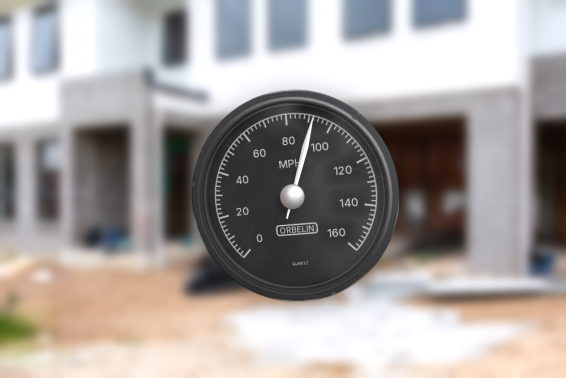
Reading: **92** mph
